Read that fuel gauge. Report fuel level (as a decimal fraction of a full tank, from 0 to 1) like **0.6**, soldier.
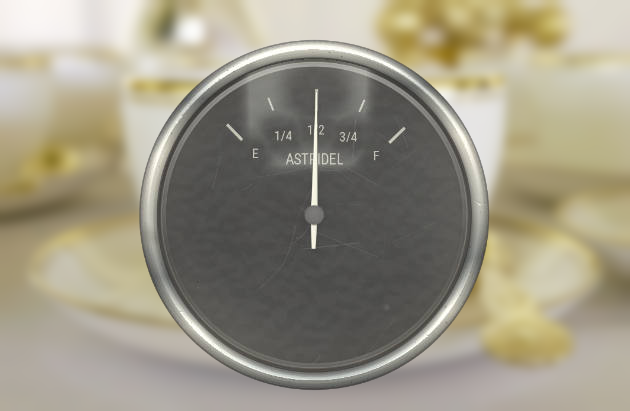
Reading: **0.5**
